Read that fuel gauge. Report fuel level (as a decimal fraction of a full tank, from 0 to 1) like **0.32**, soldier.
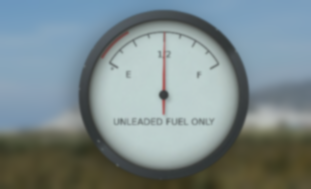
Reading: **0.5**
